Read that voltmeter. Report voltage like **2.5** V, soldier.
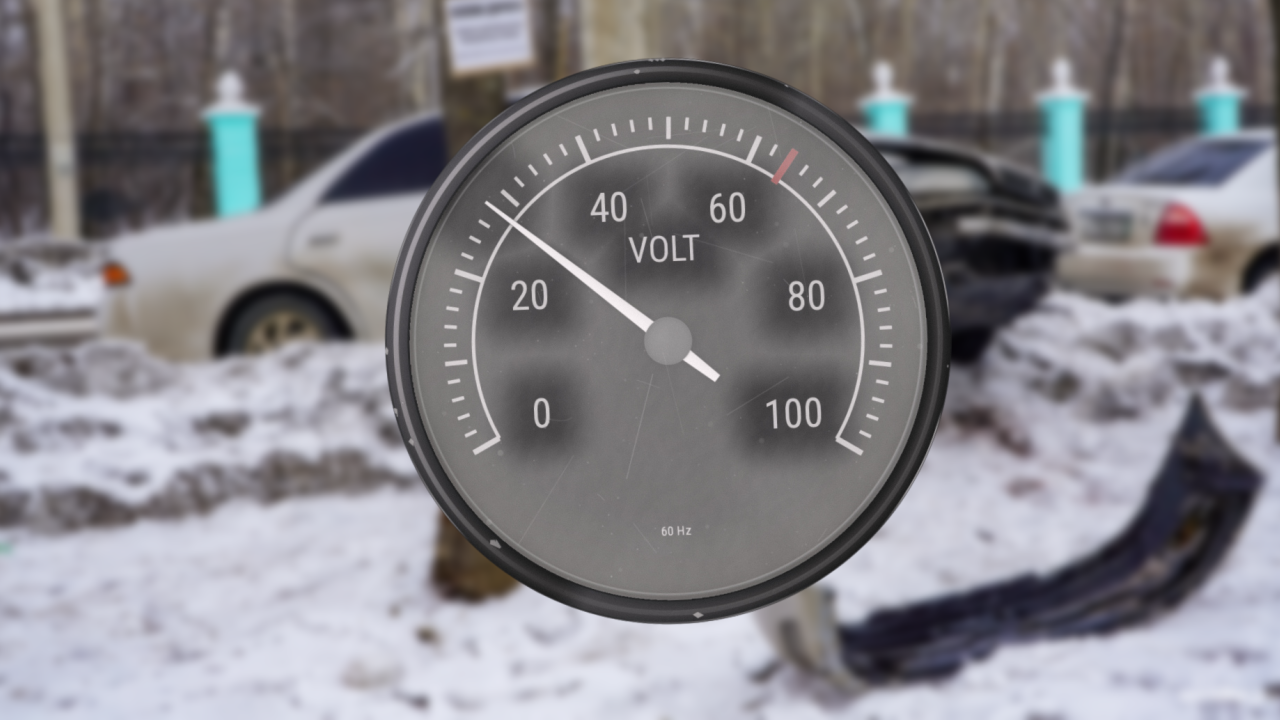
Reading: **28** V
